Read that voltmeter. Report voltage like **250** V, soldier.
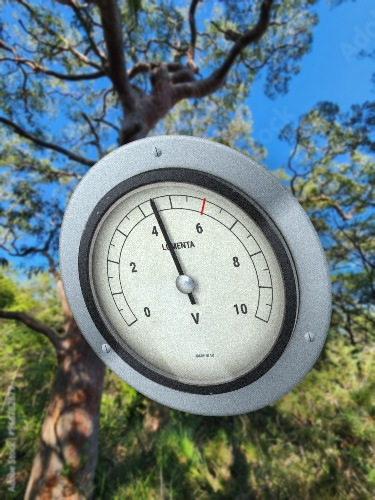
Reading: **4.5** V
